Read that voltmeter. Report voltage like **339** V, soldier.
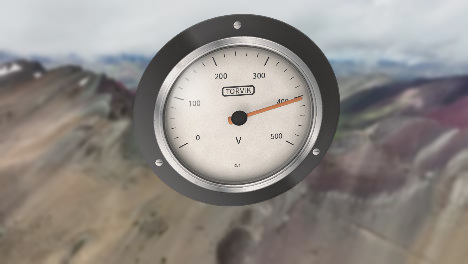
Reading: **400** V
